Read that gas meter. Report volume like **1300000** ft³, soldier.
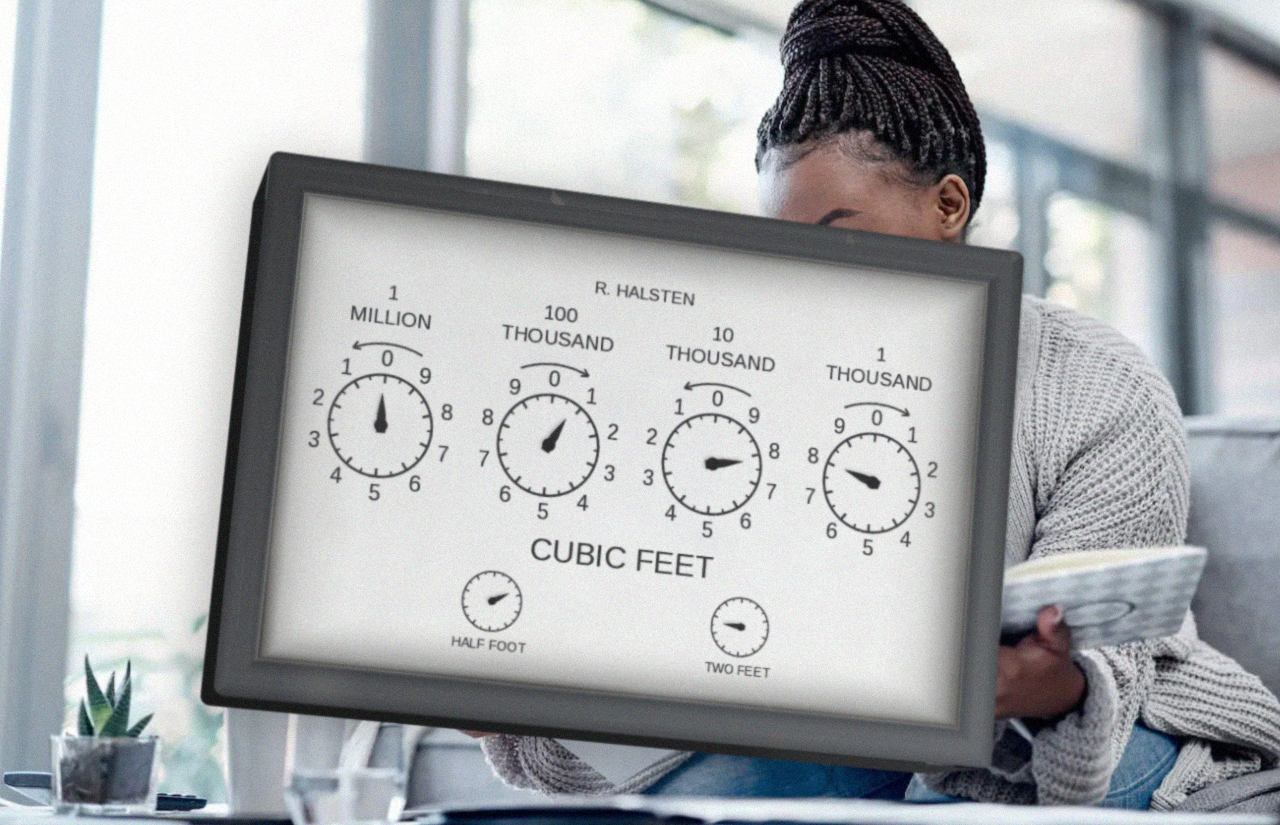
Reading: **7800** ft³
